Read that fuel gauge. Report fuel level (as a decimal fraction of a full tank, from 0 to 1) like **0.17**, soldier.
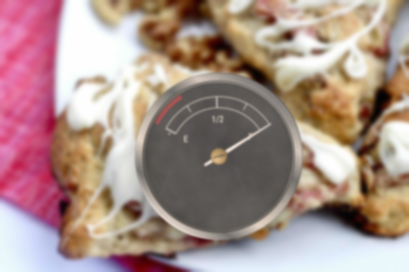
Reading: **1**
